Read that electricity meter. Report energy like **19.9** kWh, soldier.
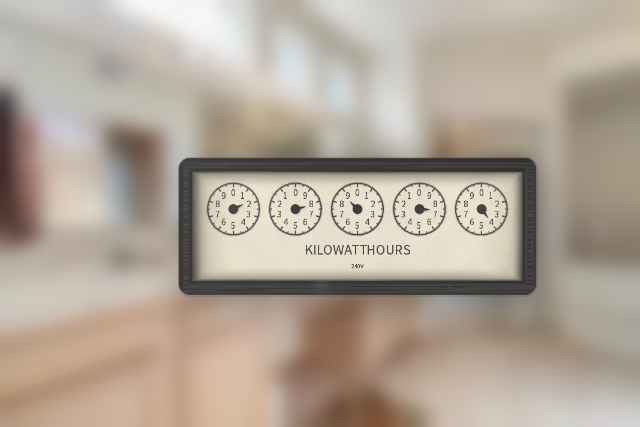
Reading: **17874** kWh
